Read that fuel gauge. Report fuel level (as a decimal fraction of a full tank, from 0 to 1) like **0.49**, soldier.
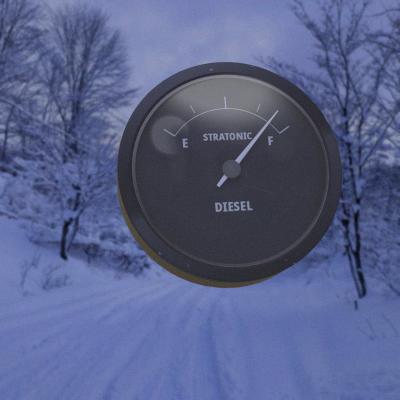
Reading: **0.875**
